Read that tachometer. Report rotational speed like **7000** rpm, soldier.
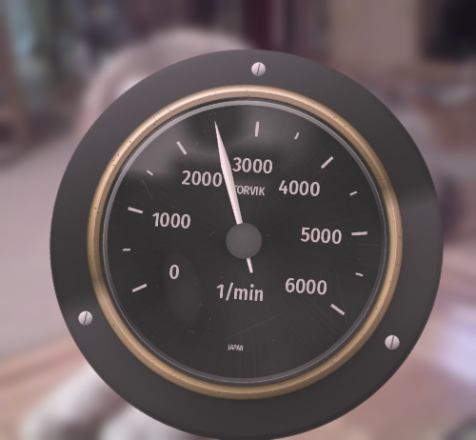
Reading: **2500** rpm
